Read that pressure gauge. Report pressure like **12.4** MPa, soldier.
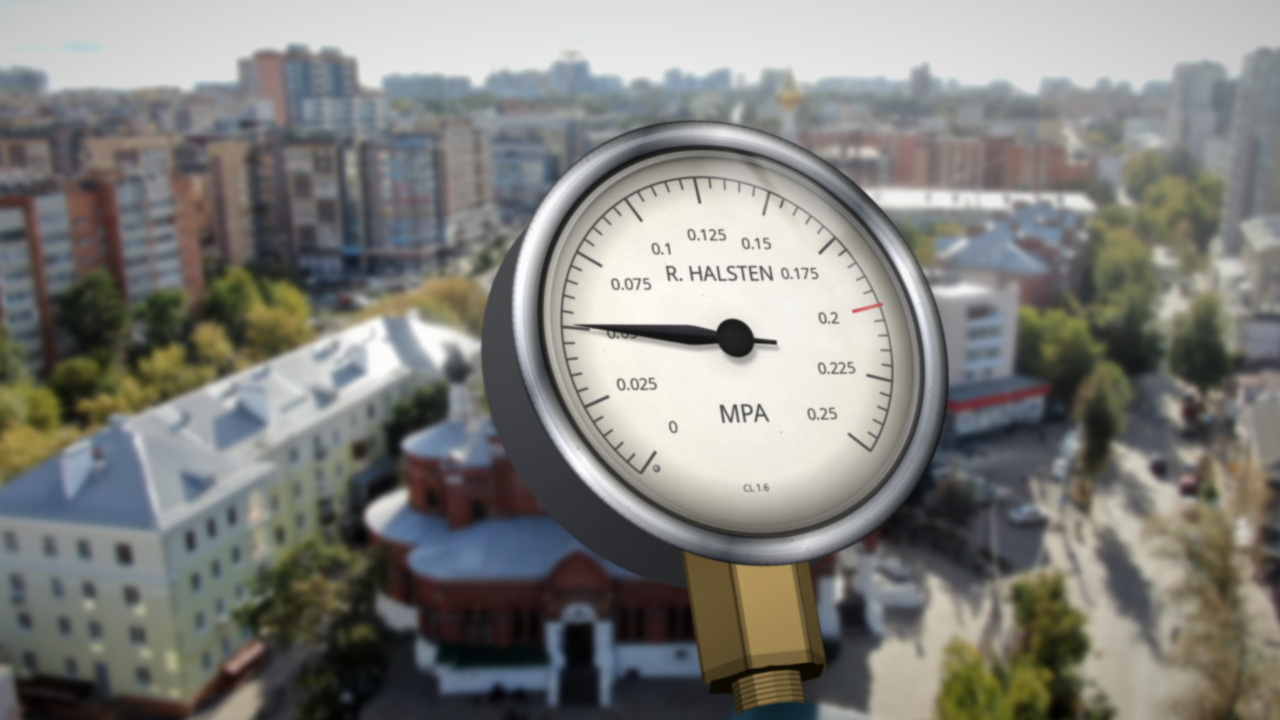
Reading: **0.05** MPa
